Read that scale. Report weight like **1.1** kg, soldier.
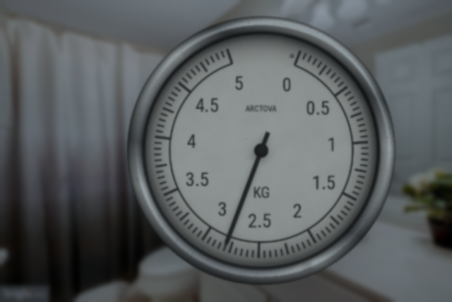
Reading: **2.8** kg
